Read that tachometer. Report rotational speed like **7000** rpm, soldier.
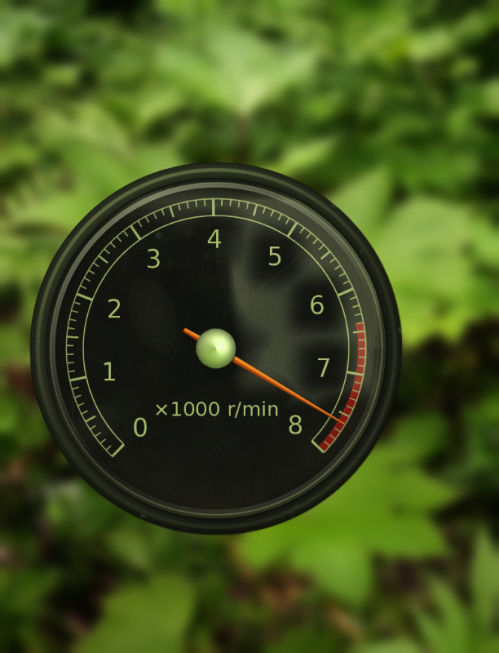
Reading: **7600** rpm
